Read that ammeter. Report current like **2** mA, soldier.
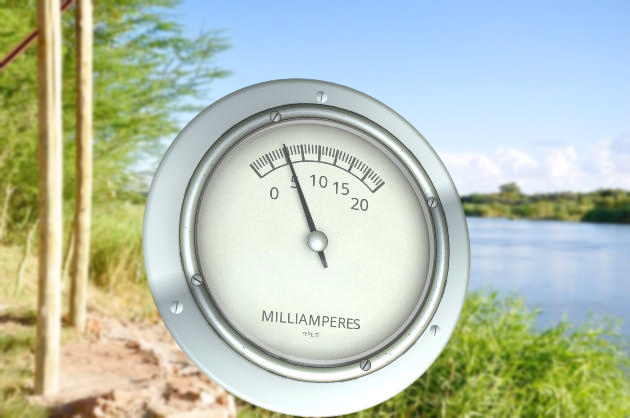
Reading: **5** mA
